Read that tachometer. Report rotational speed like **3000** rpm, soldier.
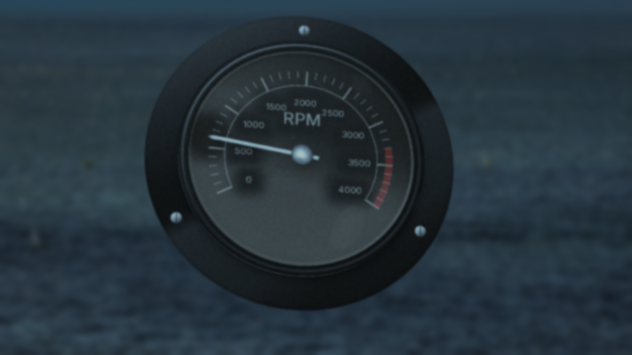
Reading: **600** rpm
